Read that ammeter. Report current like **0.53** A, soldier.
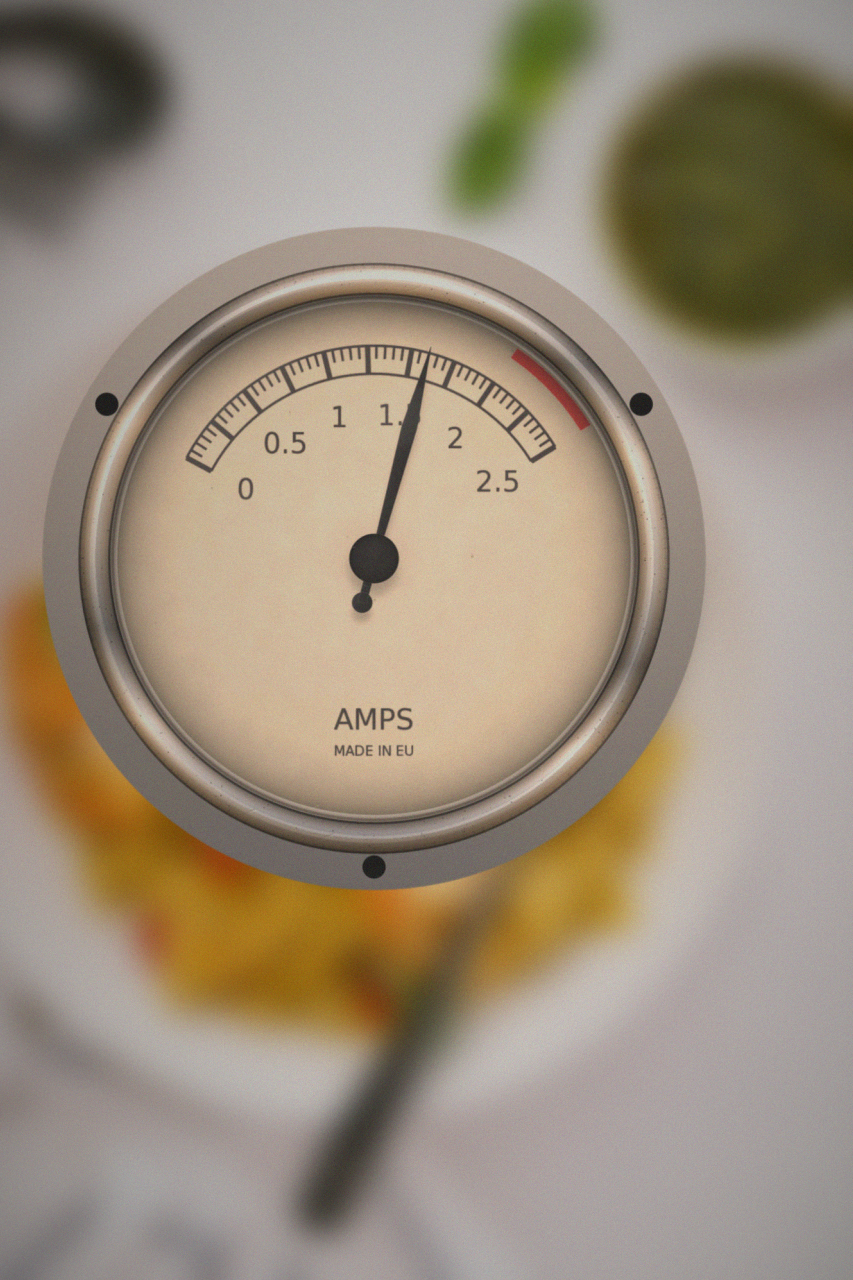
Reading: **1.6** A
